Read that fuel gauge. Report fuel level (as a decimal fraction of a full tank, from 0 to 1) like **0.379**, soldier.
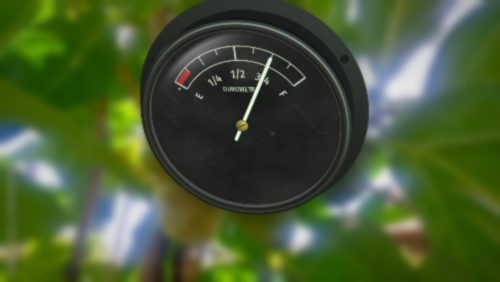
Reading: **0.75**
